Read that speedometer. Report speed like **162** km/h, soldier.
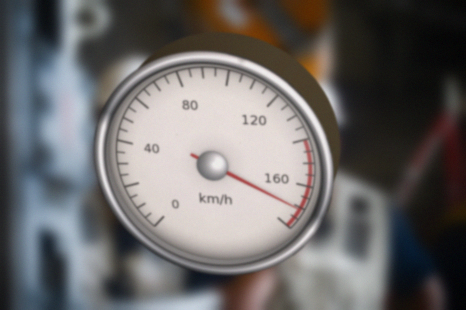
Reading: **170** km/h
